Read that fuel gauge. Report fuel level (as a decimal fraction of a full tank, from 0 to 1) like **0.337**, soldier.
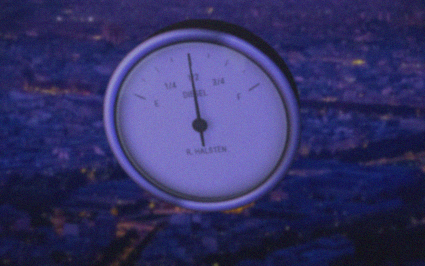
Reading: **0.5**
